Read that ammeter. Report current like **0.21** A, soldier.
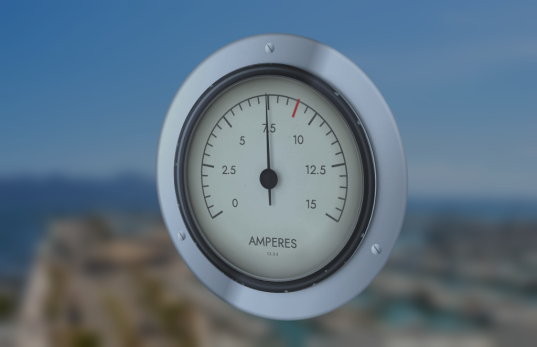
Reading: **7.5** A
